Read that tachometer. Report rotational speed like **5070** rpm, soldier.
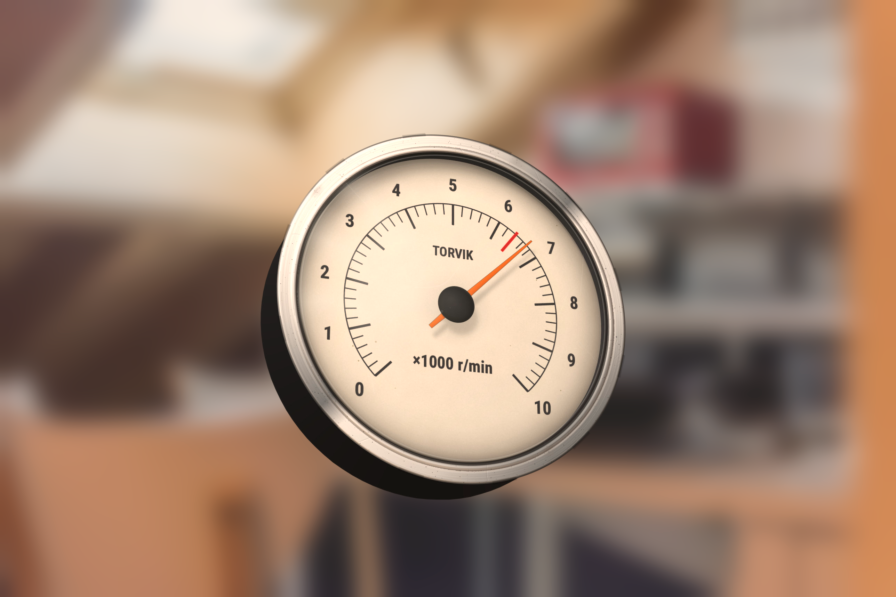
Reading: **6700** rpm
